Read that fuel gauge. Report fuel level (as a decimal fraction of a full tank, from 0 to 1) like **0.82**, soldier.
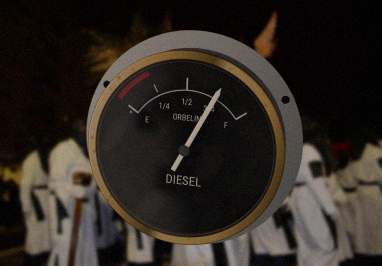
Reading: **0.75**
